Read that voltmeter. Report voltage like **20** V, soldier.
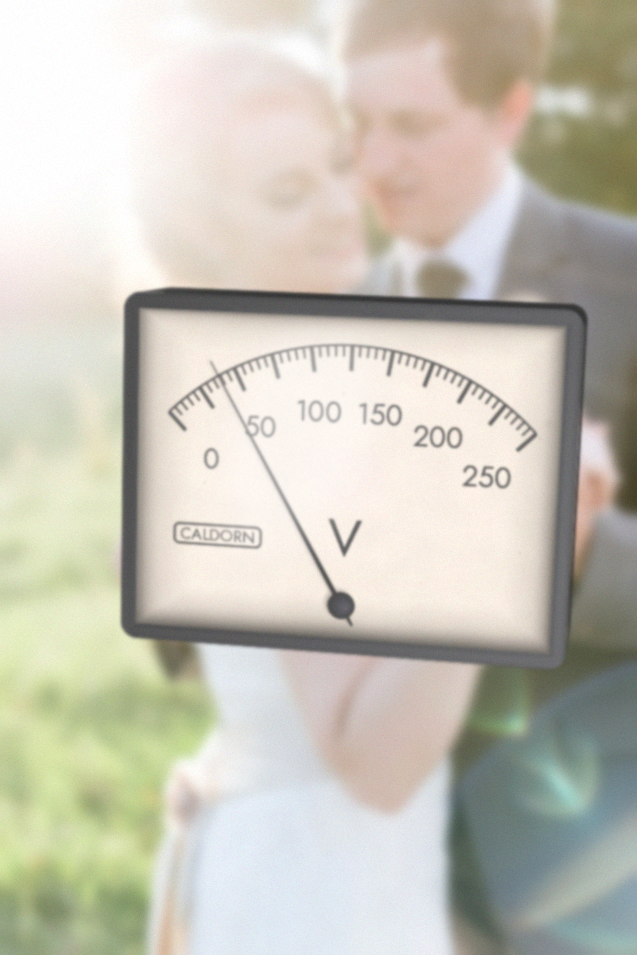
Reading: **40** V
